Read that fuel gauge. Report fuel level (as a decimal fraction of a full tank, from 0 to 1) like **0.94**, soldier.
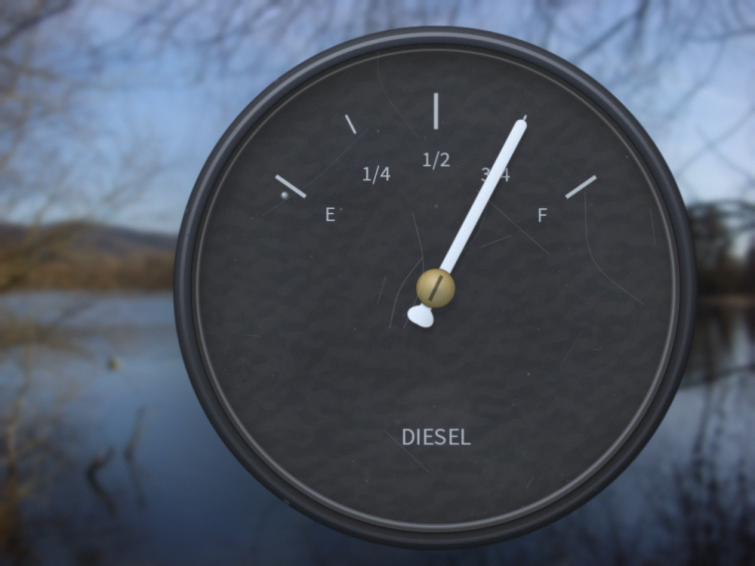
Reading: **0.75**
